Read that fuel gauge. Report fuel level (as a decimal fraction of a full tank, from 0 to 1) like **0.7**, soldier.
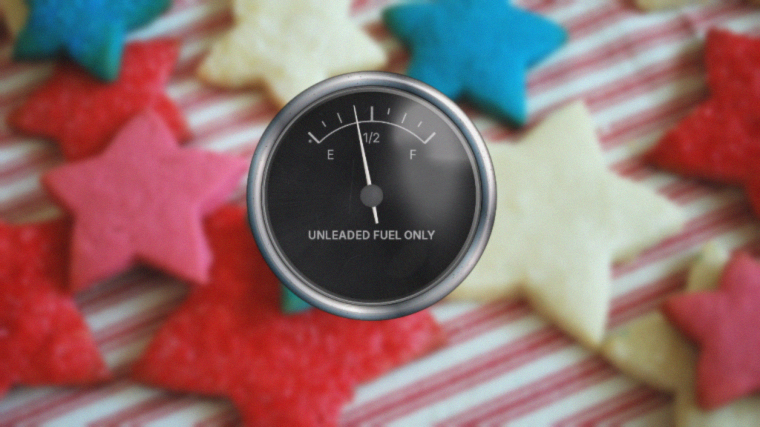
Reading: **0.375**
